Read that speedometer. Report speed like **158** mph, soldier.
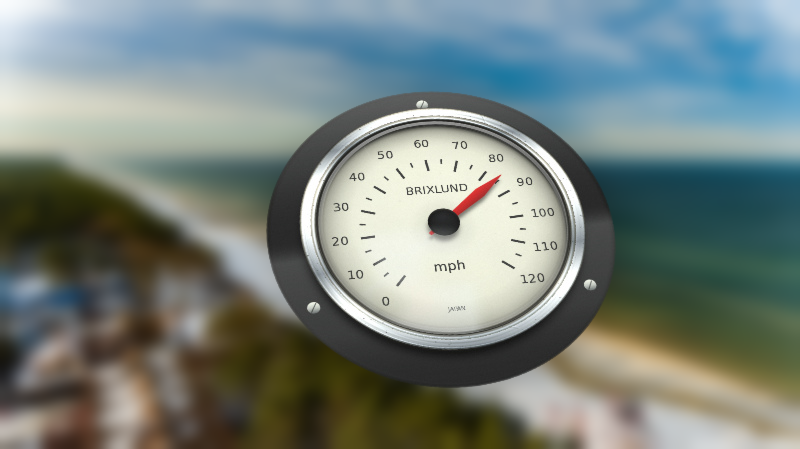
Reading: **85** mph
